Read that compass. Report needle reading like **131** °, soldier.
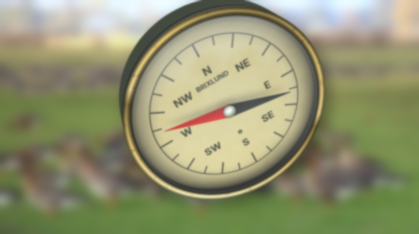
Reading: **285** °
